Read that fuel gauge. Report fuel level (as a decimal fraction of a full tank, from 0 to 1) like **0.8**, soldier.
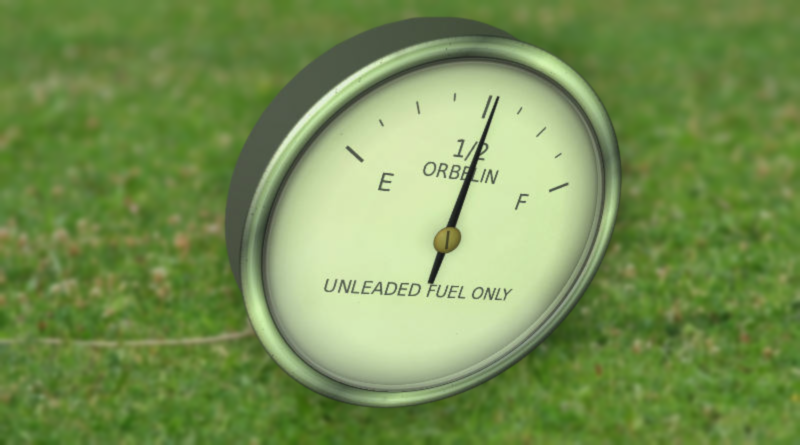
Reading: **0.5**
